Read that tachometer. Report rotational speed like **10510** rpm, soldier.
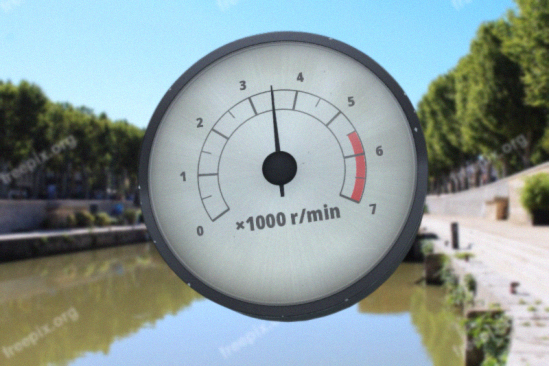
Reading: **3500** rpm
